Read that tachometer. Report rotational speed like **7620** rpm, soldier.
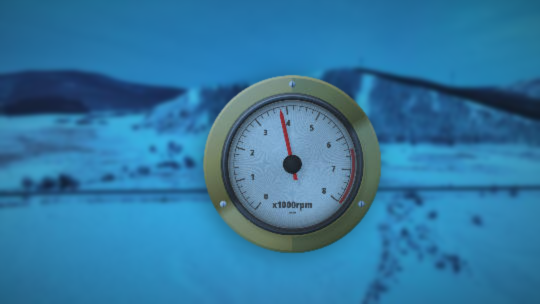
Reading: **3800** rpm
